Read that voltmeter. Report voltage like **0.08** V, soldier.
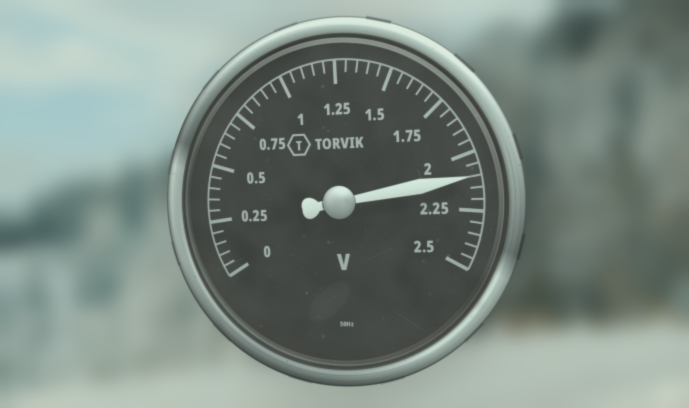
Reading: **2.1** V
